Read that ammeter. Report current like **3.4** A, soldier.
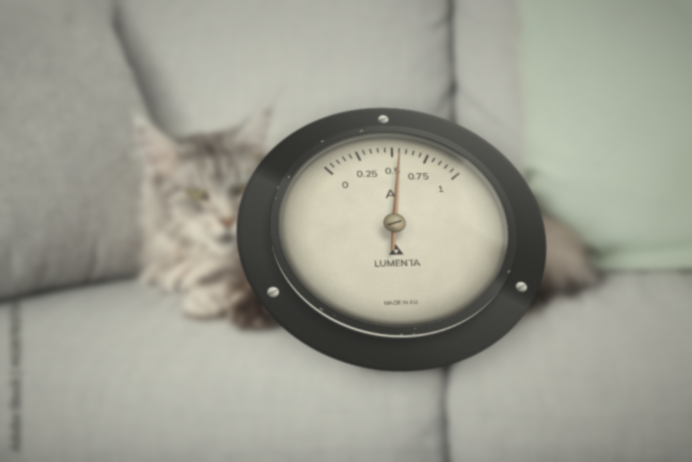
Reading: **0.55** A
